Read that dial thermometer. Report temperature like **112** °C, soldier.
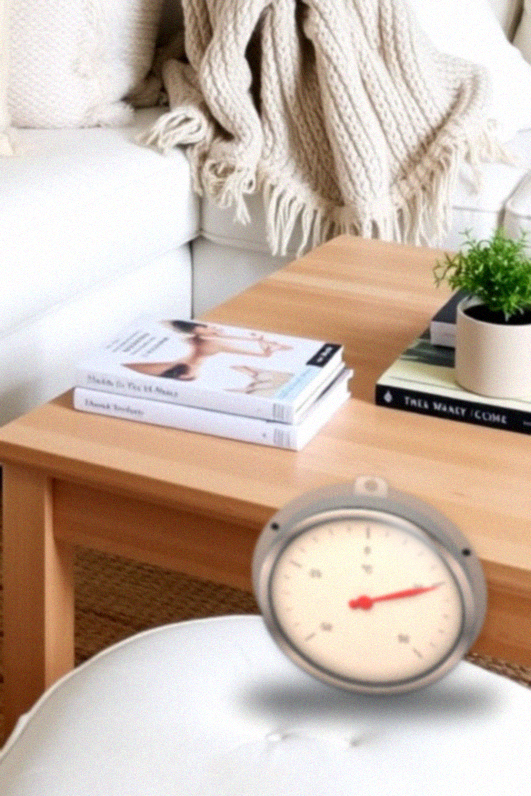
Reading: **25** °C
